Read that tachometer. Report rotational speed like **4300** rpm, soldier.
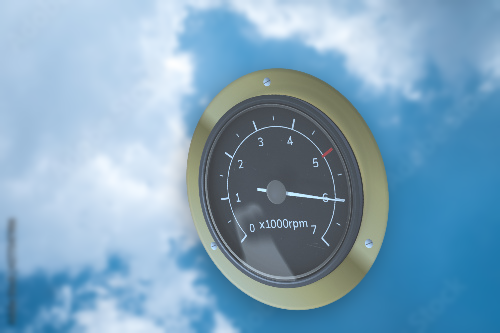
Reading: **6000** rpm
